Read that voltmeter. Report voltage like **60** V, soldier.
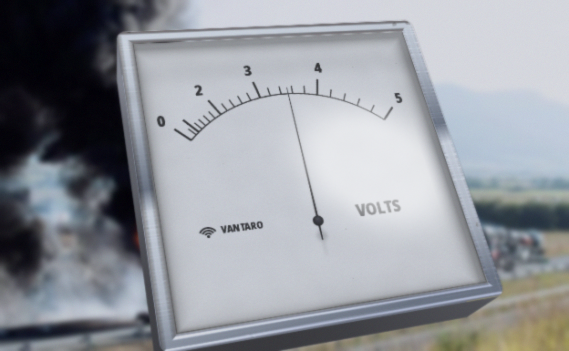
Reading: **3.5** V
